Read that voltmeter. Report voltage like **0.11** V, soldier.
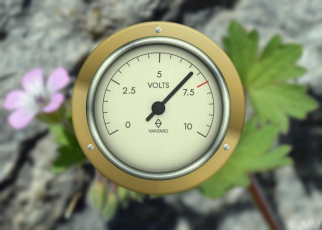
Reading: **6.75** V
